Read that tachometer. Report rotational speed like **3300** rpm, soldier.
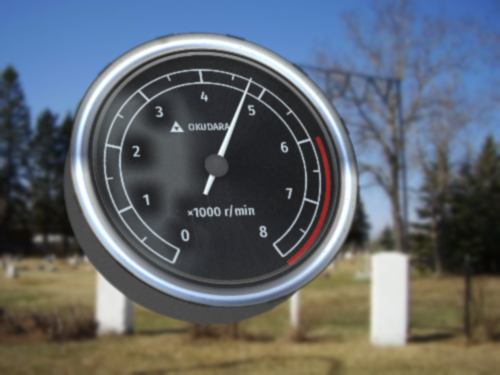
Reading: **4750** rpm
